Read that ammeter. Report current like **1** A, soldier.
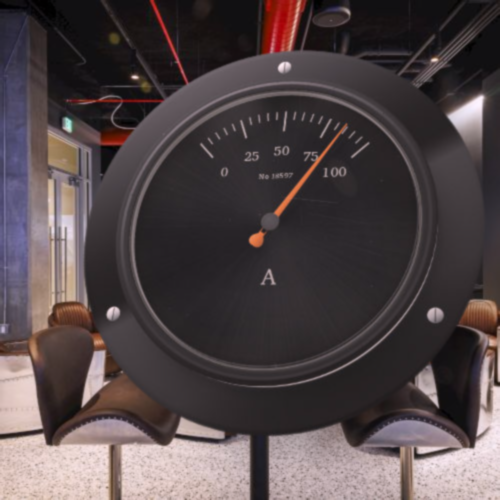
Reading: **85** A
